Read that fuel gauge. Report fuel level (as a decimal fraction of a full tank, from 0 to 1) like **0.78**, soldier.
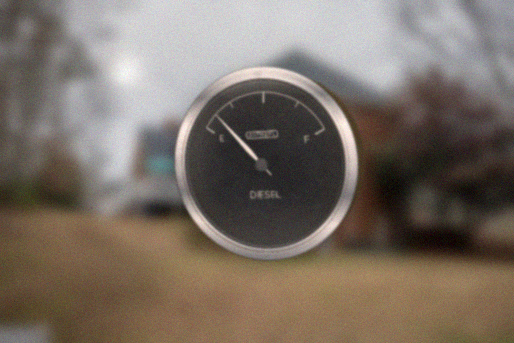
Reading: **0.125**
